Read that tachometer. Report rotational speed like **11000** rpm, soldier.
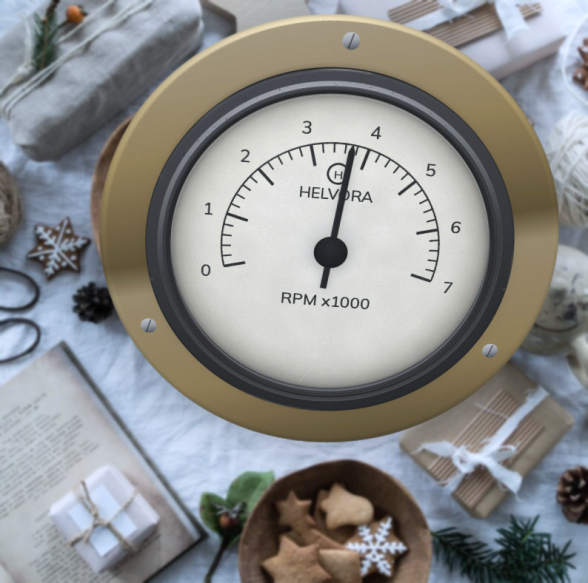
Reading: **3700** rpm
